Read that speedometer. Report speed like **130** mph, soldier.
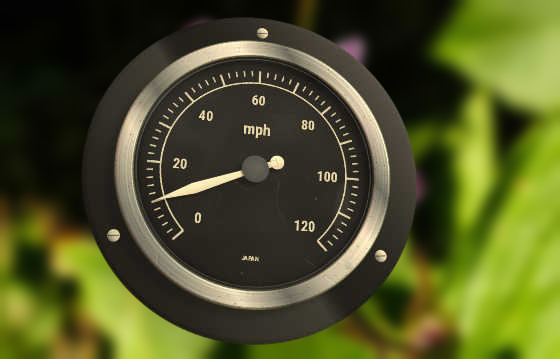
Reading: **10** mph
